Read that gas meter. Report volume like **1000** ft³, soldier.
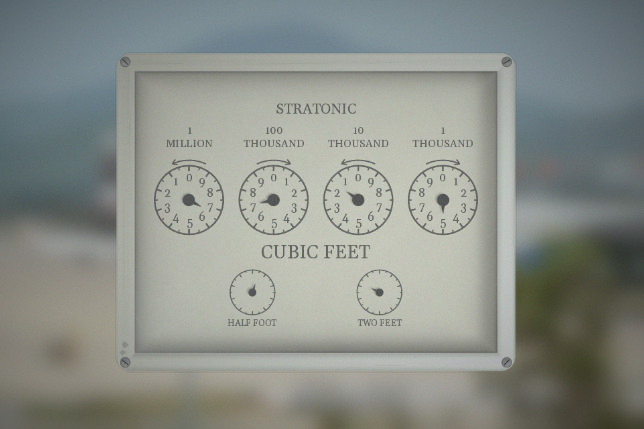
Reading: **671500** ft³
